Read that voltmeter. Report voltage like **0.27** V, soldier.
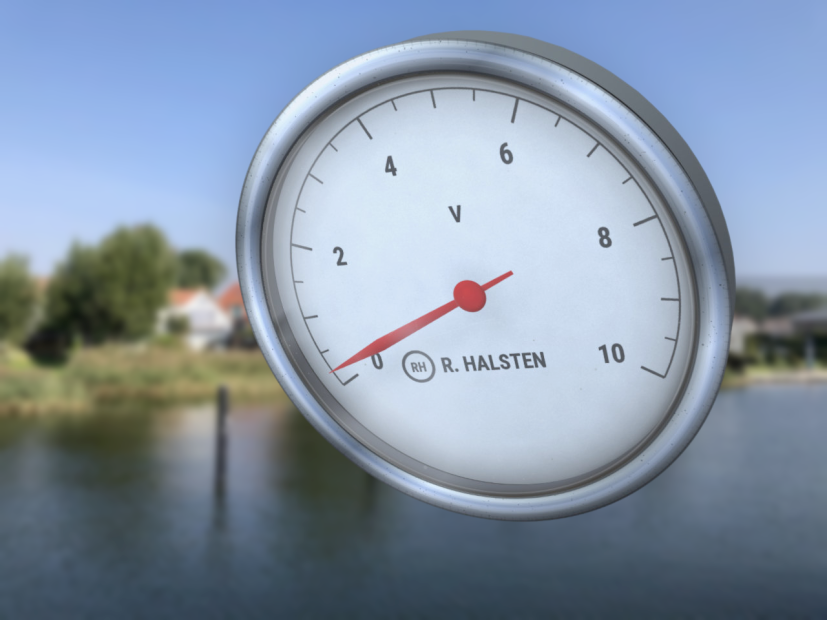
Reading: **0.25** V
